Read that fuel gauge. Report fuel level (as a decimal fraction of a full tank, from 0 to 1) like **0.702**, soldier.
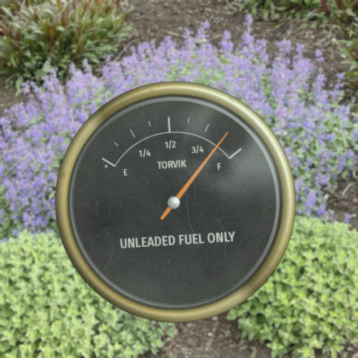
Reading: **0.875**
